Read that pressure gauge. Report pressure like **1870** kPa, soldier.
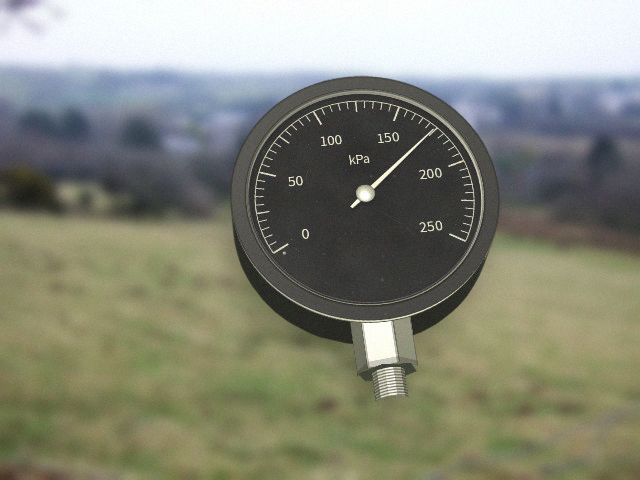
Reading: **175** kPa
